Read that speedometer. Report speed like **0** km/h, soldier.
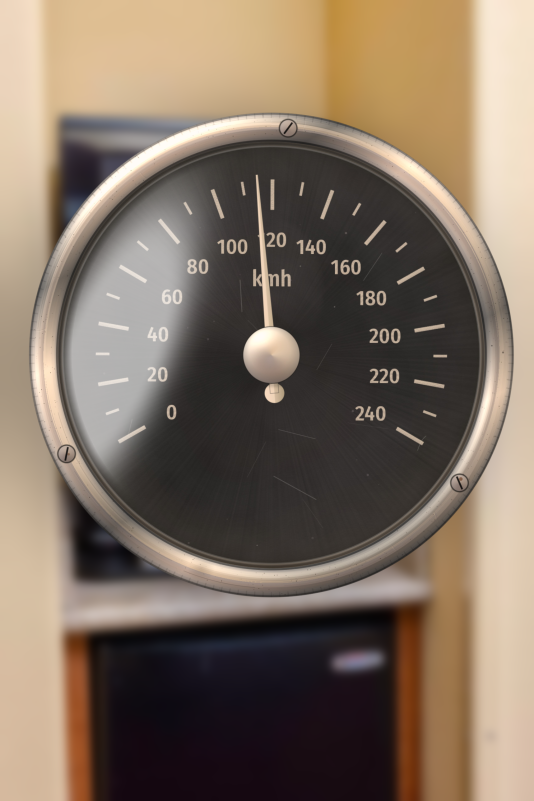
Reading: **115** km/h
